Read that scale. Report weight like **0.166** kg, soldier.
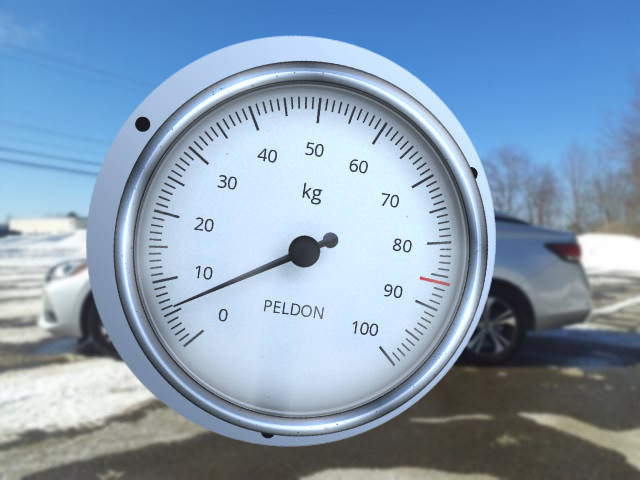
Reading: **6** kg
